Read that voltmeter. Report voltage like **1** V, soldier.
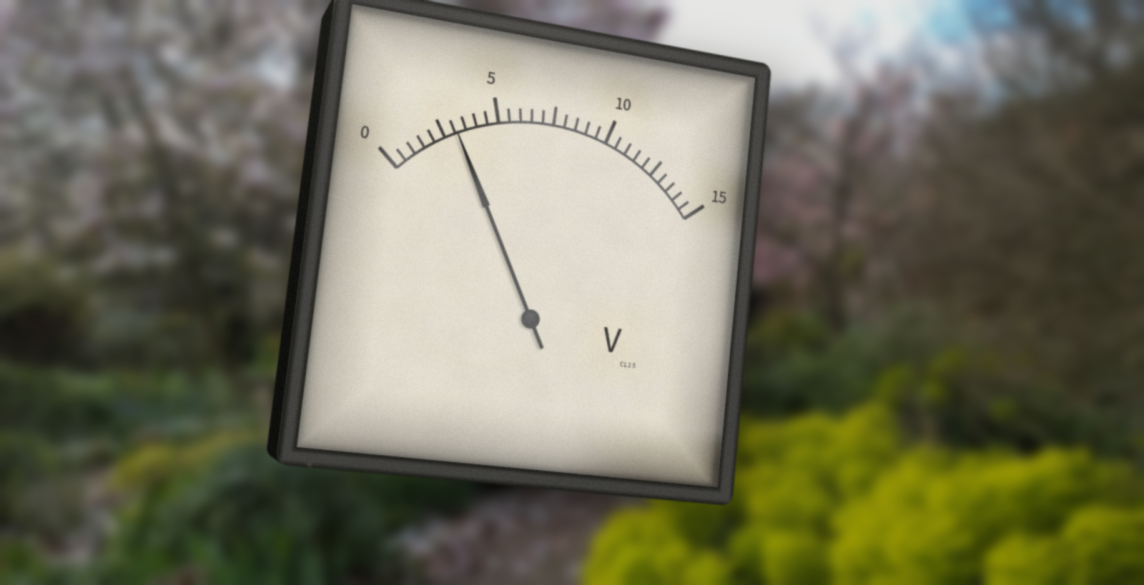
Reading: **3** V
